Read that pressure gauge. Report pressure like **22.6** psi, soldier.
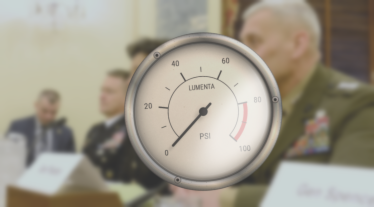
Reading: **0** psi
